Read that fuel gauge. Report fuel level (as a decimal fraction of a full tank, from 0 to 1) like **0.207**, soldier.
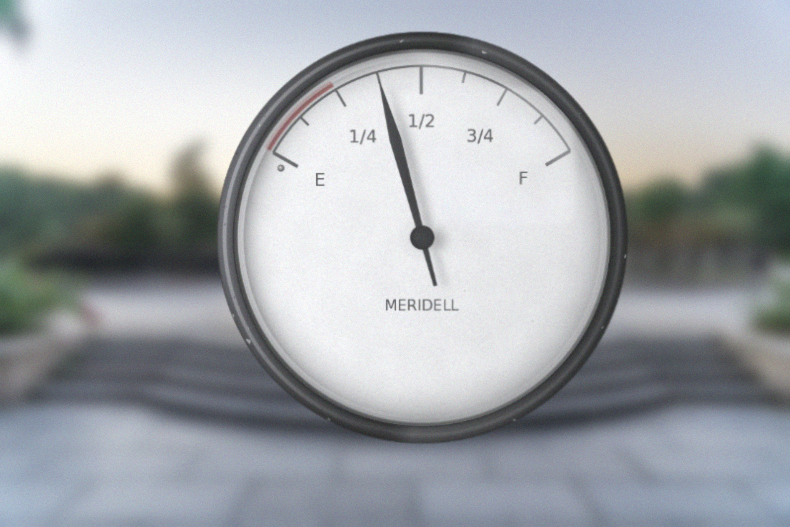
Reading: **0.375**
